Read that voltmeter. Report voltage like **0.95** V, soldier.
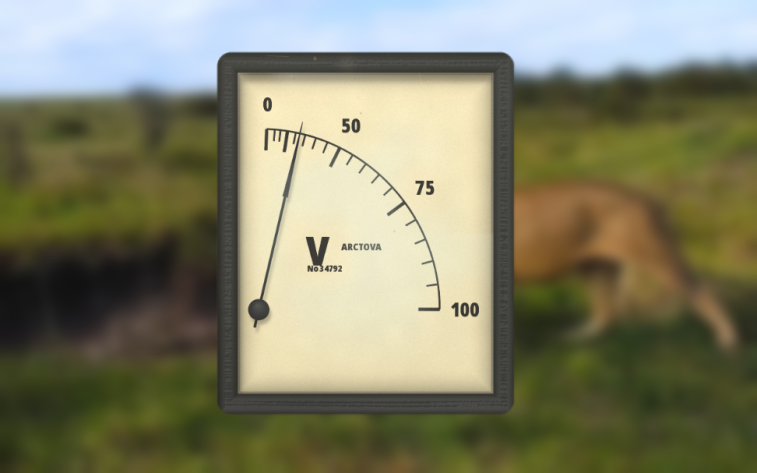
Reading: **32.5** V
